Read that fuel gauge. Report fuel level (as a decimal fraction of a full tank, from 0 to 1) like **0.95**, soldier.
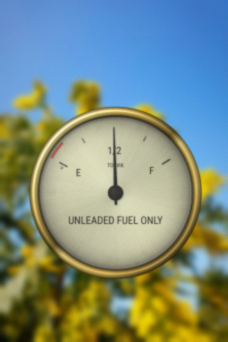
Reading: **0.5**
